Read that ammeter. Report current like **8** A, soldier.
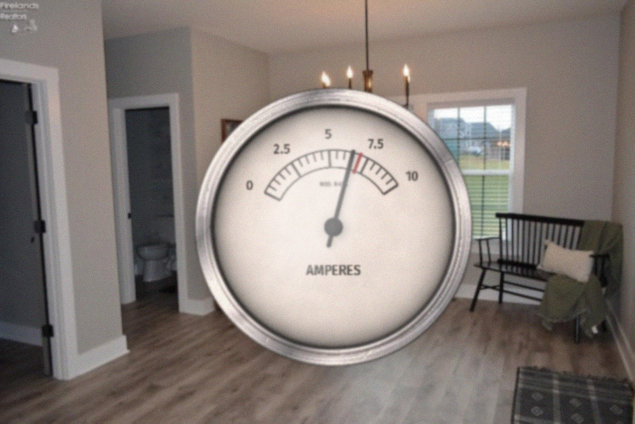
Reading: **6.5** A
